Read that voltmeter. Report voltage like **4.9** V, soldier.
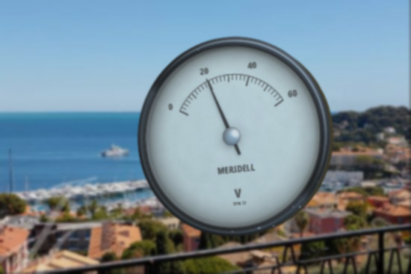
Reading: **20** V
